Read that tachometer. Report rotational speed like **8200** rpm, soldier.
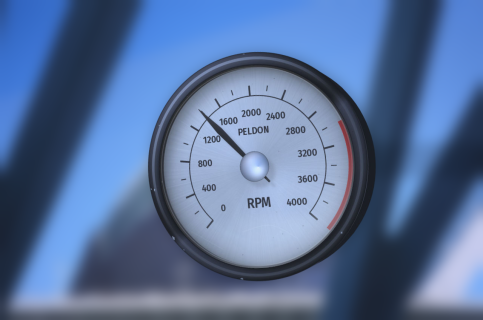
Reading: **1400** rpm
